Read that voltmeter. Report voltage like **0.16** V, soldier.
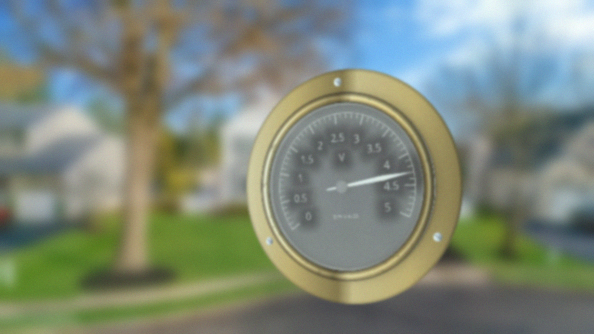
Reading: **4.3** V
